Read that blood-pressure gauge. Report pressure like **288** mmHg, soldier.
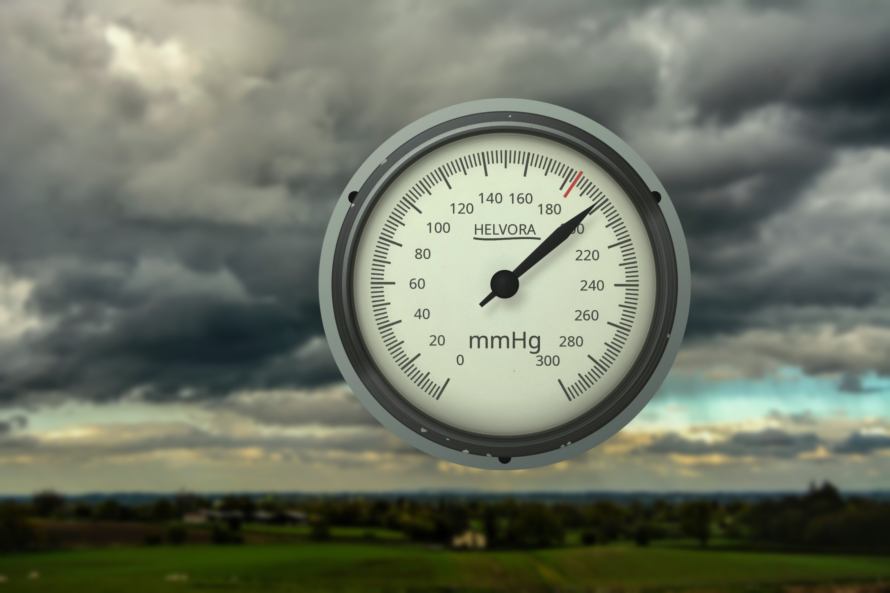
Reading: **198** mmHg
